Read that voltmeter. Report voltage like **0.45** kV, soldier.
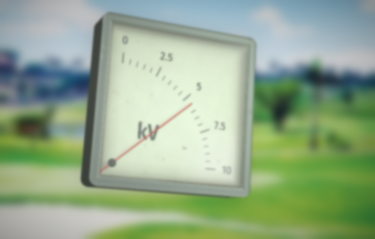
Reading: **5.5** kV
